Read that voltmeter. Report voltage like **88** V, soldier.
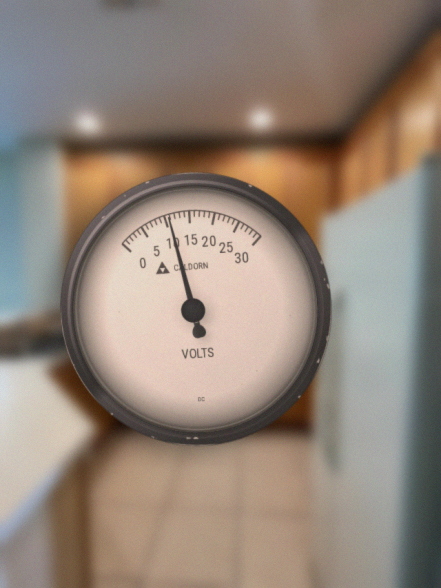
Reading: **11** V
